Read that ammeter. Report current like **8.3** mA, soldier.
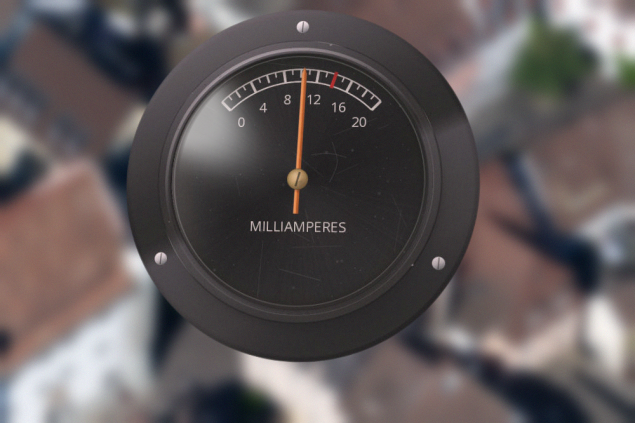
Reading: **10.5** mA
